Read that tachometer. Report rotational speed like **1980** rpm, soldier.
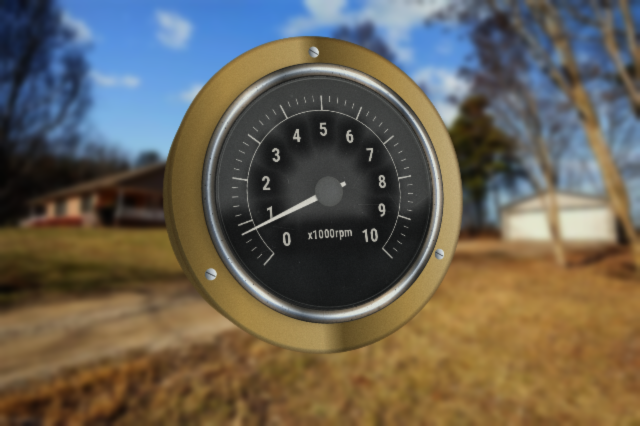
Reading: **800** rpm
